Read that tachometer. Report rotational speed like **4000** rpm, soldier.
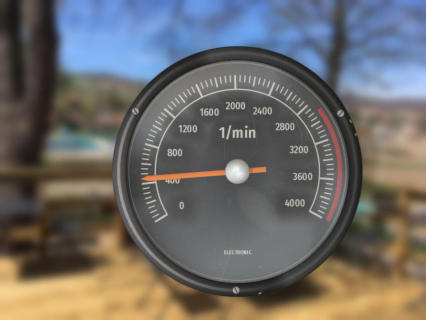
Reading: **450** rpm
